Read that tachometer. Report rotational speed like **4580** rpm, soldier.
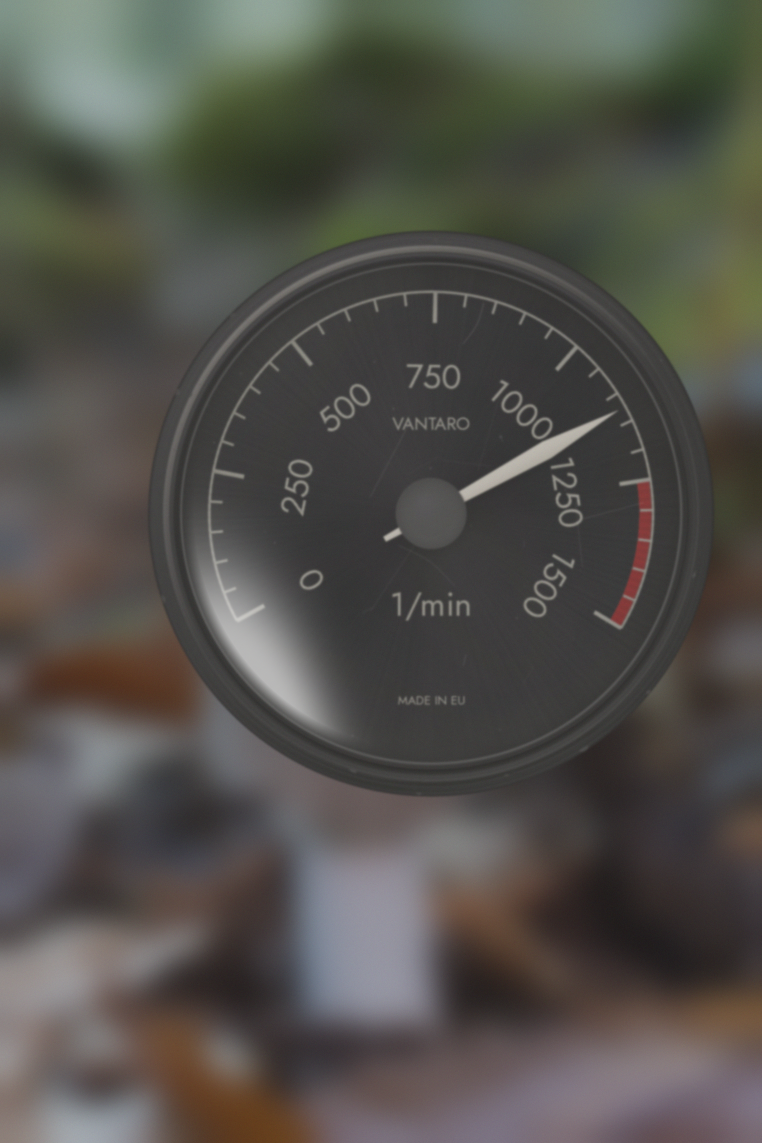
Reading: **1125** rpm
